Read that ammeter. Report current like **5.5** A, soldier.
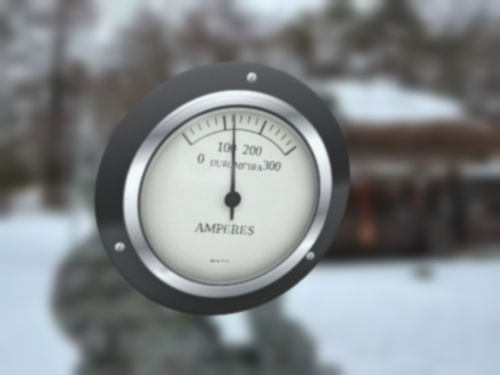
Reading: **120** A
